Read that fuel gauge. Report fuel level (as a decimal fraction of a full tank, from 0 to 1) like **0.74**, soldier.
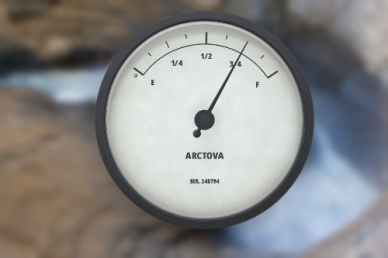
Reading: **0.75**
